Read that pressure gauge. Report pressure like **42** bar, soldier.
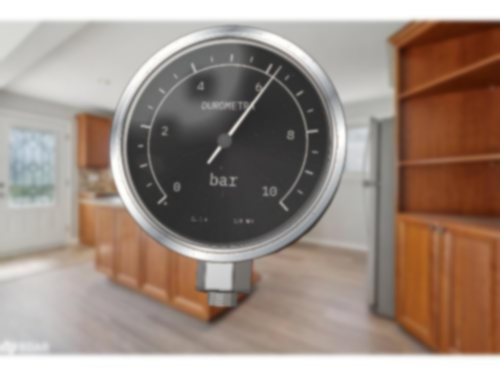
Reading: **6.25** bar
